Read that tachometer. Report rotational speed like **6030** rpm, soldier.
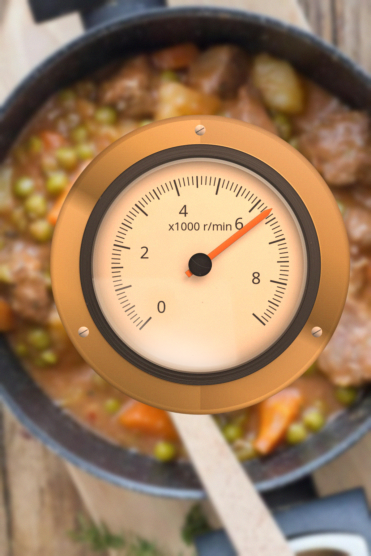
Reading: **6300** rpm
